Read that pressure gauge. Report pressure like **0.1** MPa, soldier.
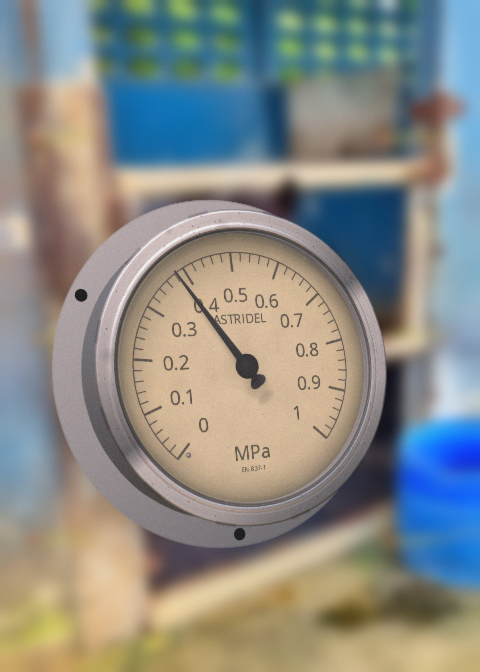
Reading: **0.38** MPa
